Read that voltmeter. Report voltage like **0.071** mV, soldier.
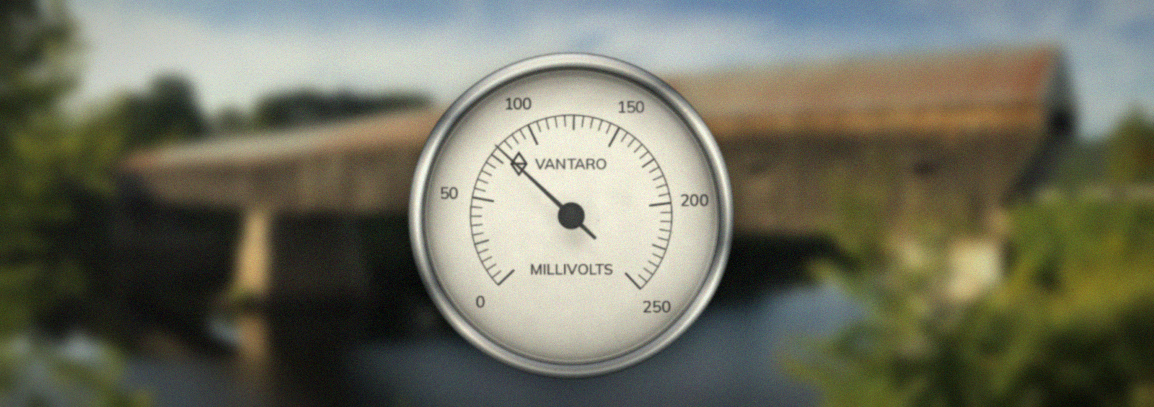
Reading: **80** mV
